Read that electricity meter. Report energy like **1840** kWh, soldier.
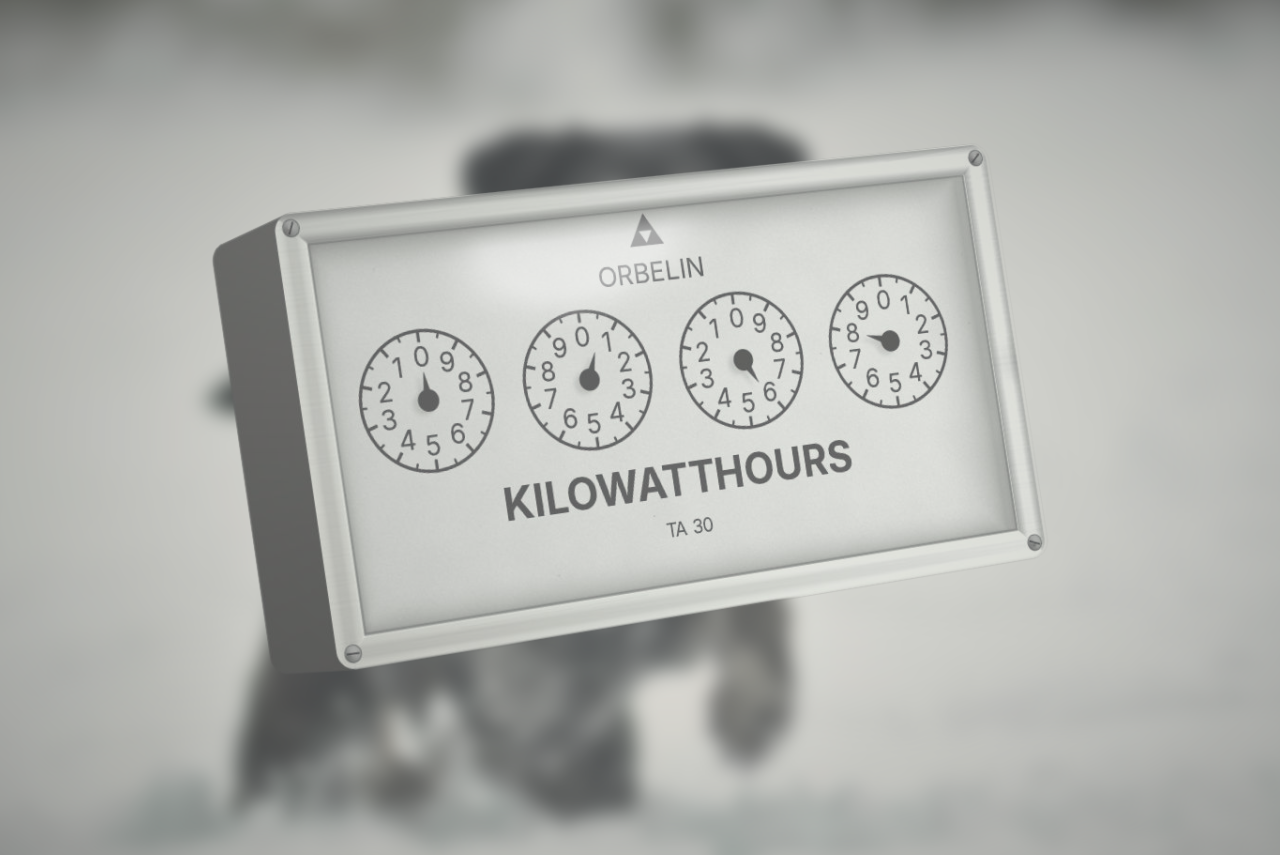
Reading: **58** kWh
